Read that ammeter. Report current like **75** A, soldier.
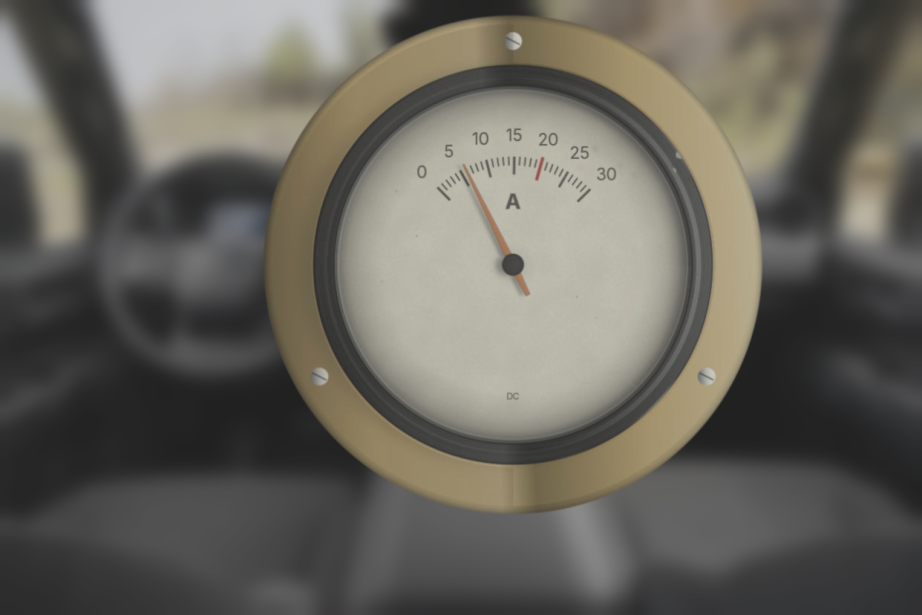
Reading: **6** A
